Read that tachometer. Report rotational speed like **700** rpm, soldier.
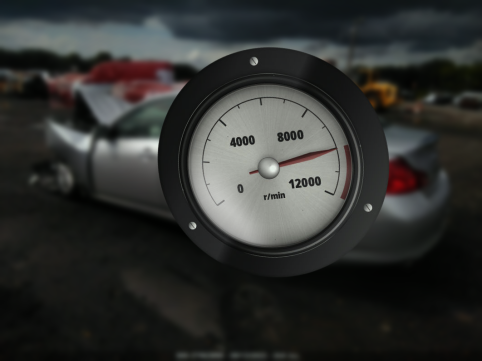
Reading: **10000** rpm
